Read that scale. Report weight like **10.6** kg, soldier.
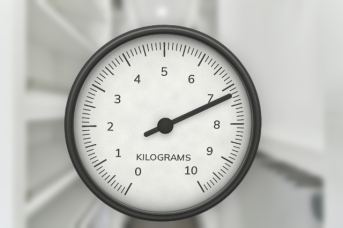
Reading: **7.2** kg
